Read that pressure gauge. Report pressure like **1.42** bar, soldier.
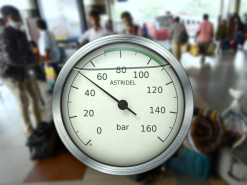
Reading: **50** bar
